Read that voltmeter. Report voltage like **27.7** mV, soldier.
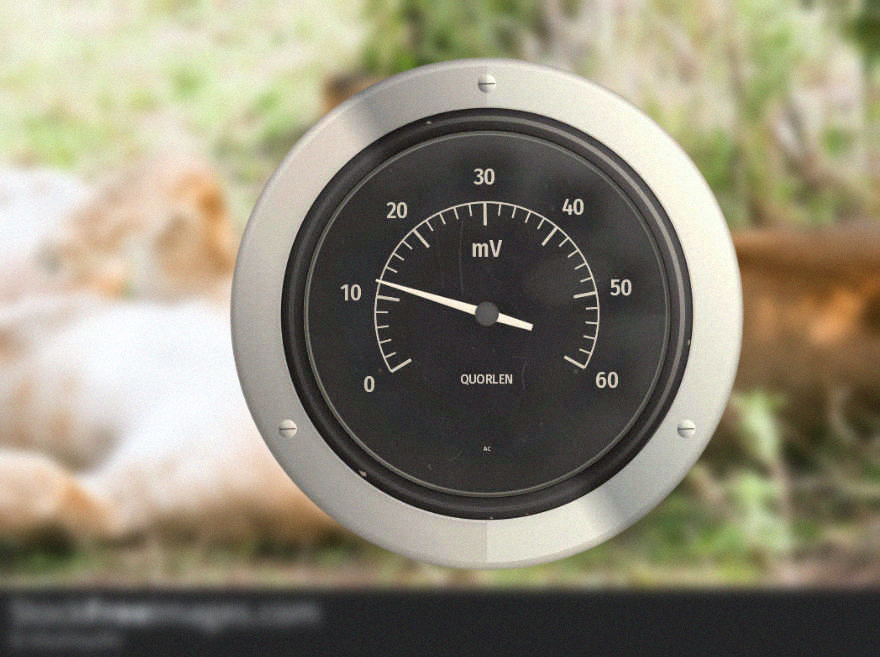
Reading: **12** mV
